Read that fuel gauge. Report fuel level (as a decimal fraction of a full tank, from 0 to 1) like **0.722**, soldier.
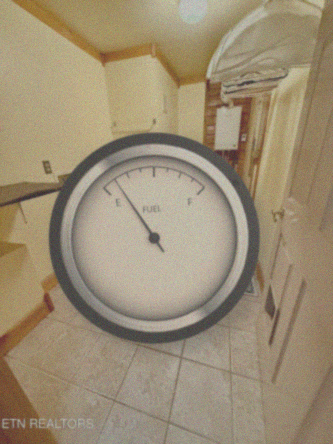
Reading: **0.125**
